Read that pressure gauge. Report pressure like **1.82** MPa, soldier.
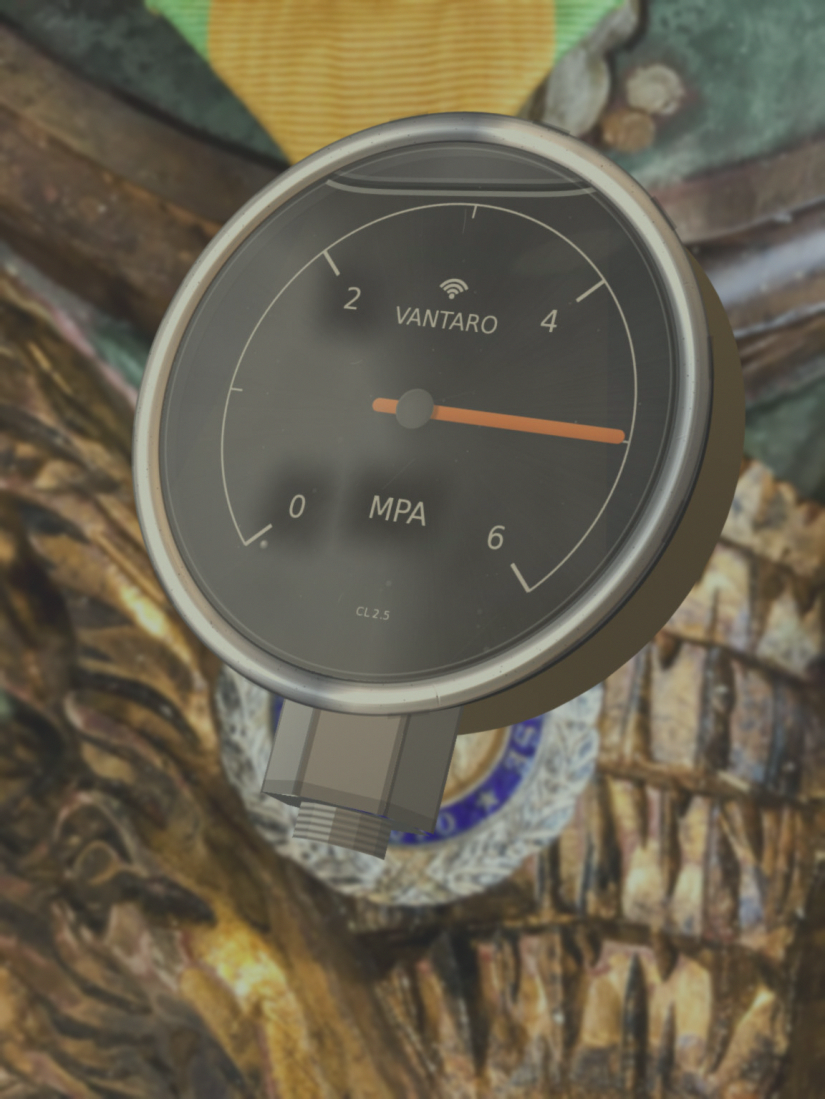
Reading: **5** MPa
